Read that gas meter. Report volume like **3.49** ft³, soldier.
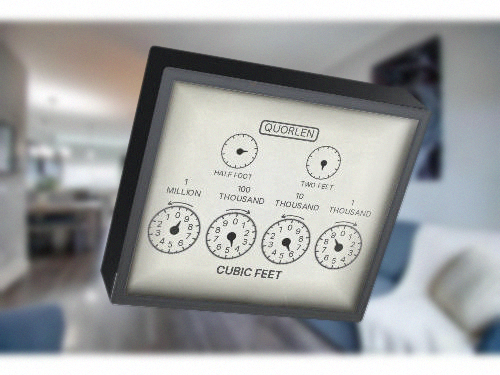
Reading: **945900** ft³
